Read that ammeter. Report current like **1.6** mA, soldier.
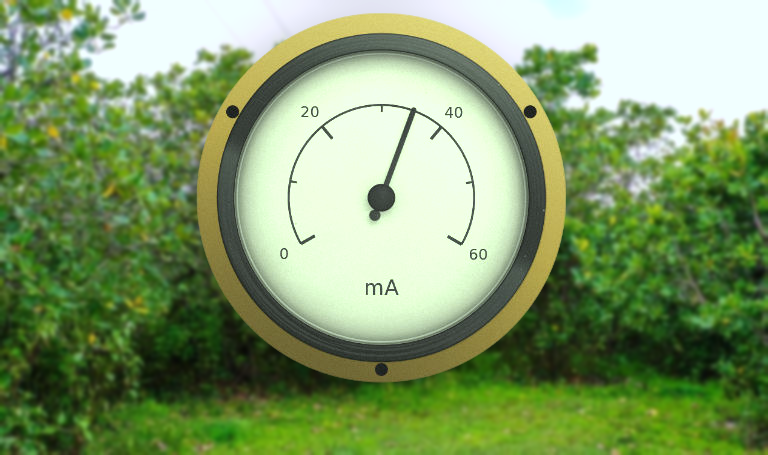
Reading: **35** mA
